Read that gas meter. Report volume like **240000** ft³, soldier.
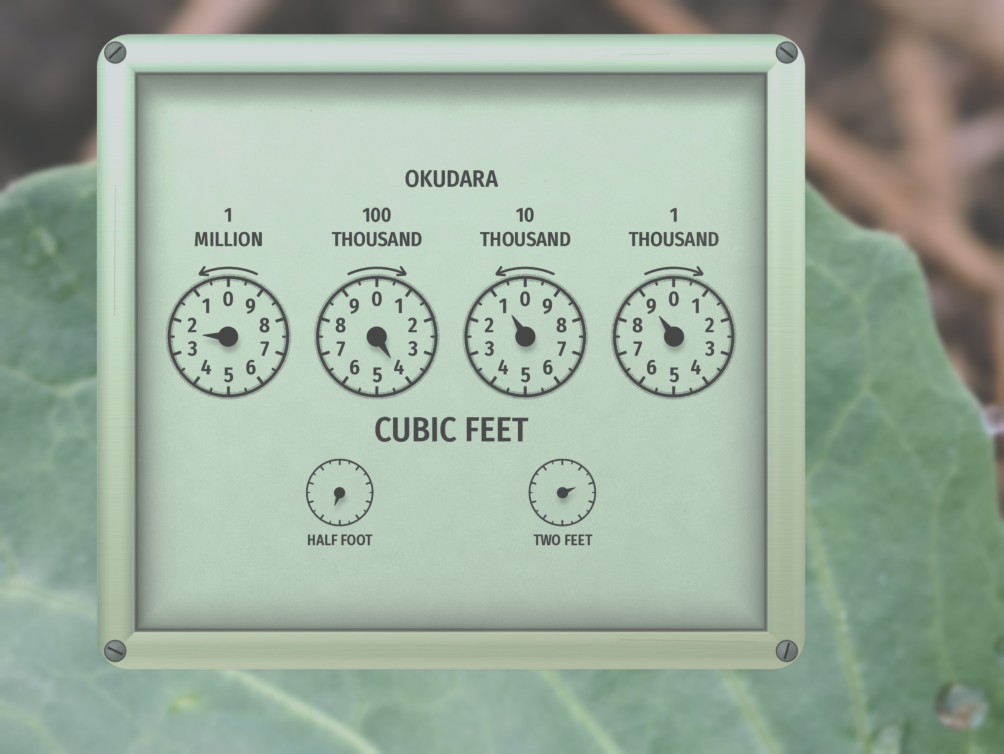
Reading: **240900** ft³
